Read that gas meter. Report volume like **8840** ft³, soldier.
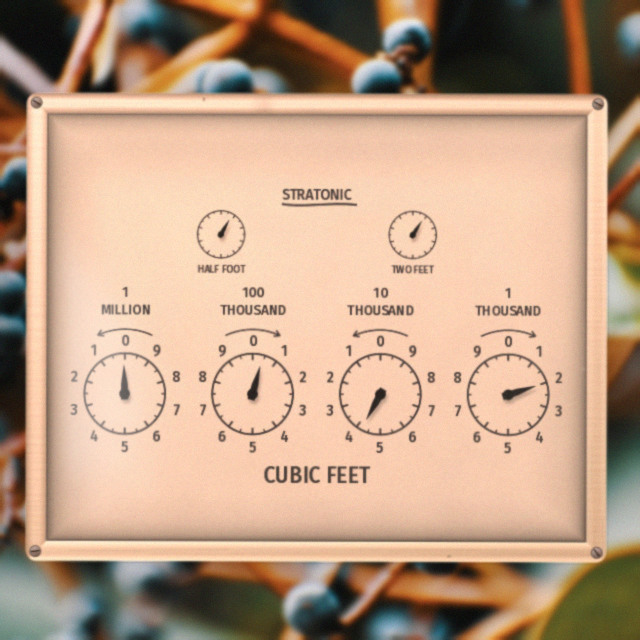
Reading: **4200** ft³
